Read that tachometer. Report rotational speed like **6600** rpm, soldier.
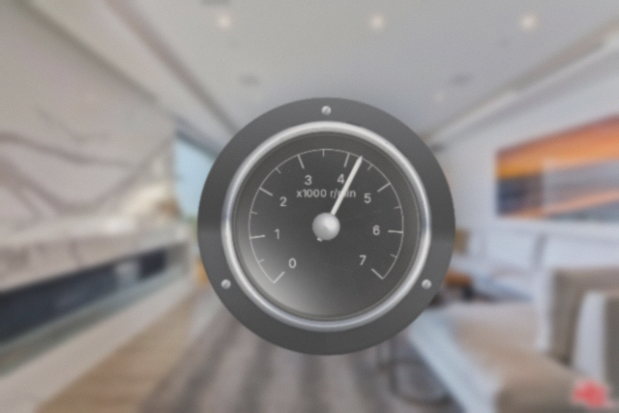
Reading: **4250** rpm
